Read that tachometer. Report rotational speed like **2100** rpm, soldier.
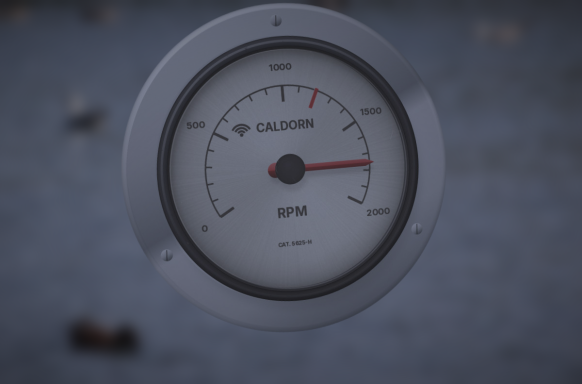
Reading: **1750** rpm
